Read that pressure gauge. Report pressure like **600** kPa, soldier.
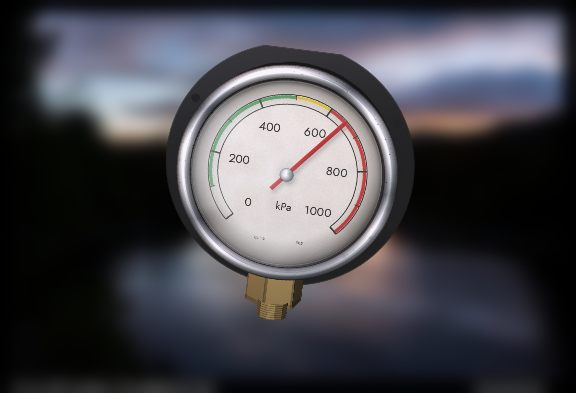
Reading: **650** kPa
